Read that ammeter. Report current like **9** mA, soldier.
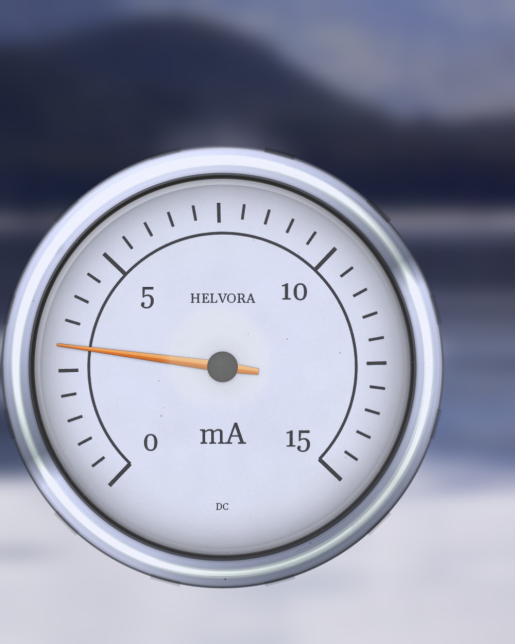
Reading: **3** mA
